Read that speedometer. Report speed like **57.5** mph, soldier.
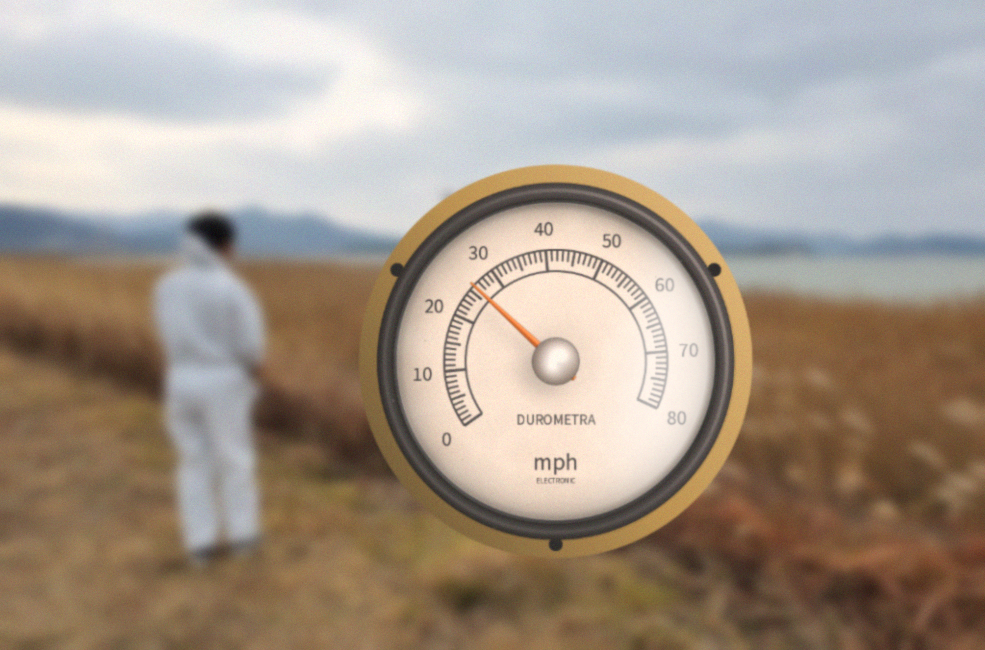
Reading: **26** mph
